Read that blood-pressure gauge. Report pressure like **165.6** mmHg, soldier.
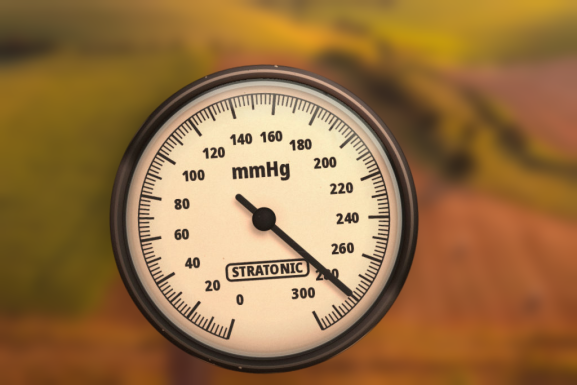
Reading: **280** mmHg
